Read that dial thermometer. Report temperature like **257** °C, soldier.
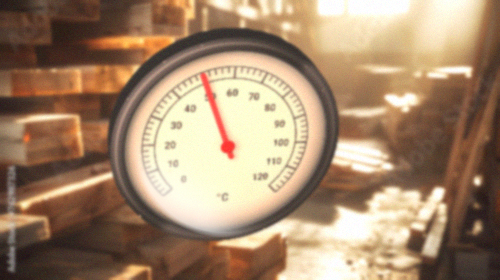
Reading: **50** °C
